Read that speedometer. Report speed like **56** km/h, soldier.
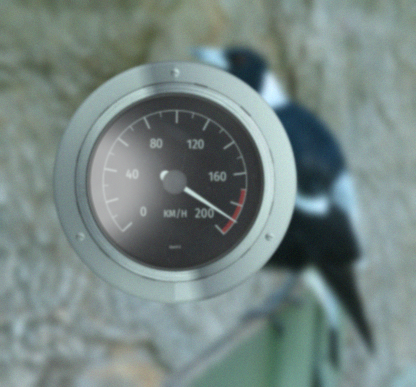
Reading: **190** km/h
